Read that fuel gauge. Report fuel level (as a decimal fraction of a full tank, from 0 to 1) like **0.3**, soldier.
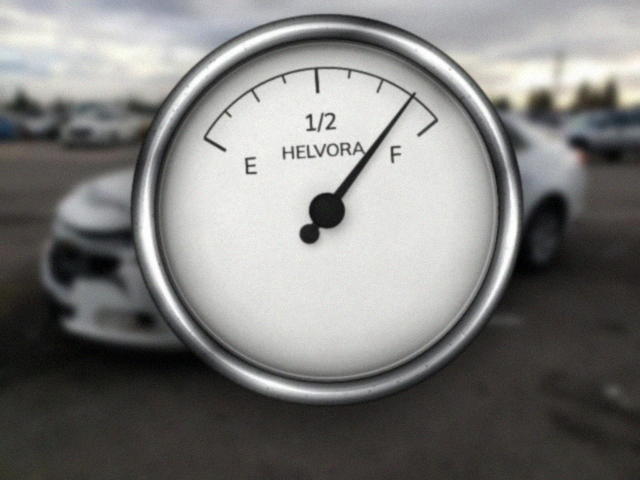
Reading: **0.875**
